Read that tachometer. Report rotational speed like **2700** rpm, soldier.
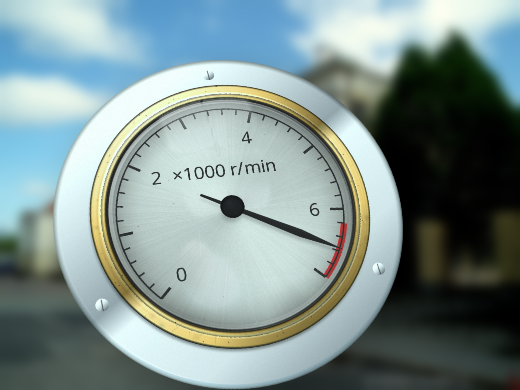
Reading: **6600** rpm
